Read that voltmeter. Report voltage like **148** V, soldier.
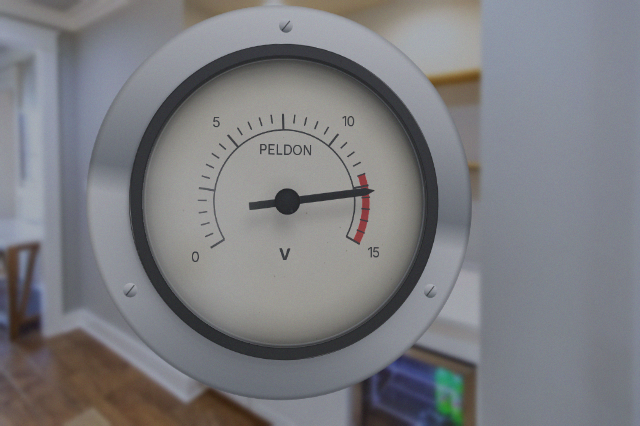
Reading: **12.75** V
